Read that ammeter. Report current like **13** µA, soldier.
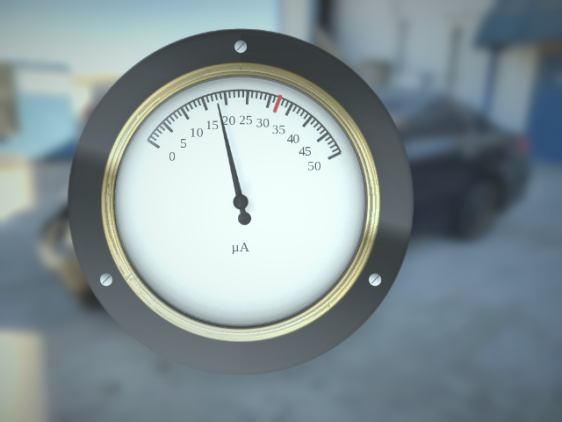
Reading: **18** µA
